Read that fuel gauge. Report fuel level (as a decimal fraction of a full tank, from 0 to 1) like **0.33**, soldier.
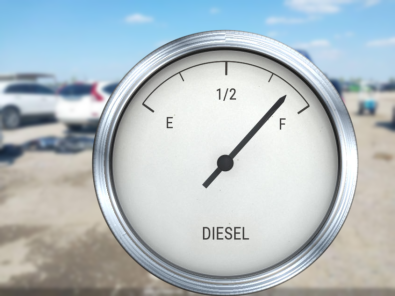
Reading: **0.875**
